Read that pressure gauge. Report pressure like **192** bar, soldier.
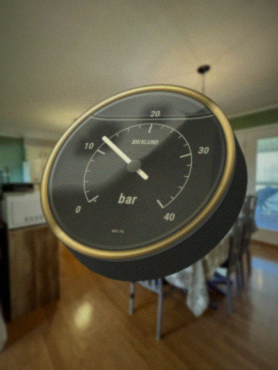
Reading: **12** bar
